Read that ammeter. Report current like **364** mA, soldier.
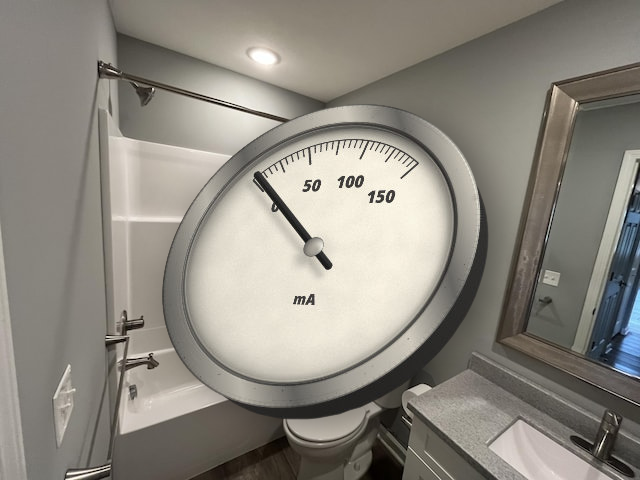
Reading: **5** mA
